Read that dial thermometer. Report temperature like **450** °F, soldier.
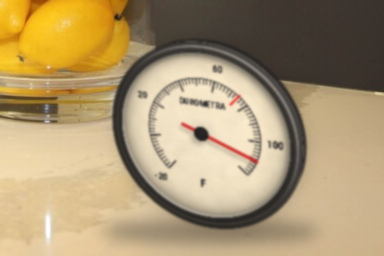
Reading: **110** °F
